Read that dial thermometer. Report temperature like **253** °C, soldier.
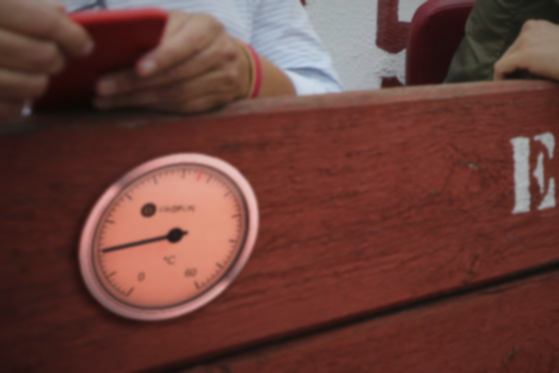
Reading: **10** °C
